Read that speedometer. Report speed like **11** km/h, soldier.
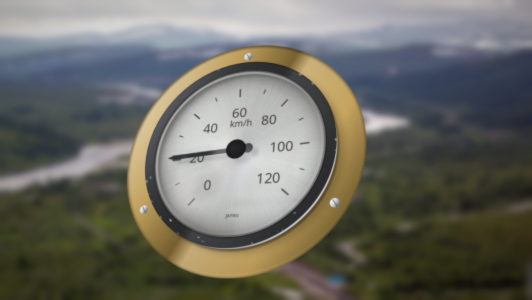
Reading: **20** km/h
